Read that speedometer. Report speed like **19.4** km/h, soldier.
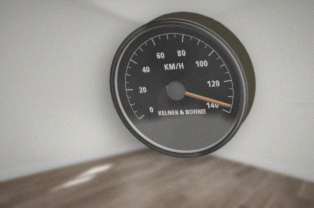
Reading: **135** km/h
